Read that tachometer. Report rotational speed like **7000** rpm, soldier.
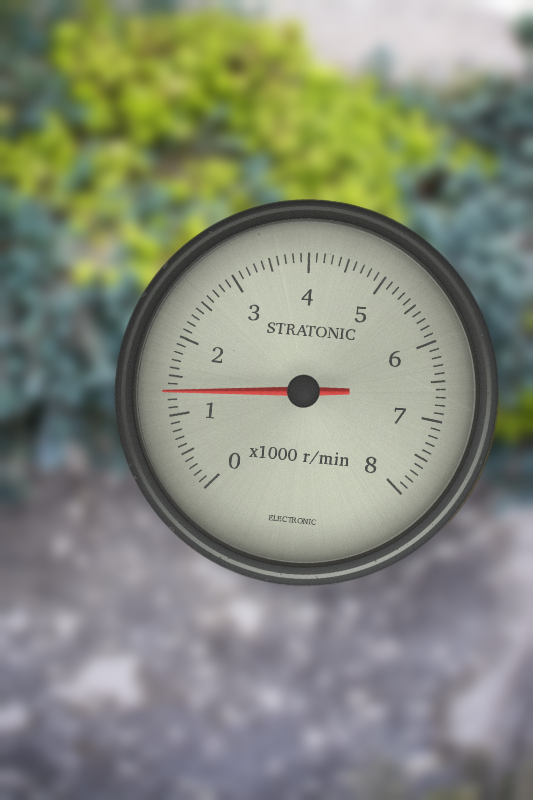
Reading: **1300** rpm
